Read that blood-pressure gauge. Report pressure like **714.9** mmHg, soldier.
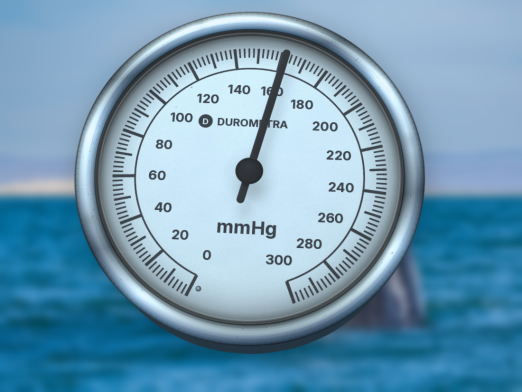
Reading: **162** mmHg
